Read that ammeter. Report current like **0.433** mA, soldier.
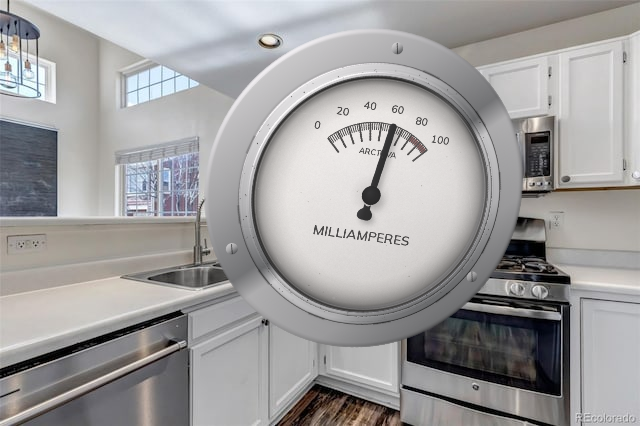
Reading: **60** mA
